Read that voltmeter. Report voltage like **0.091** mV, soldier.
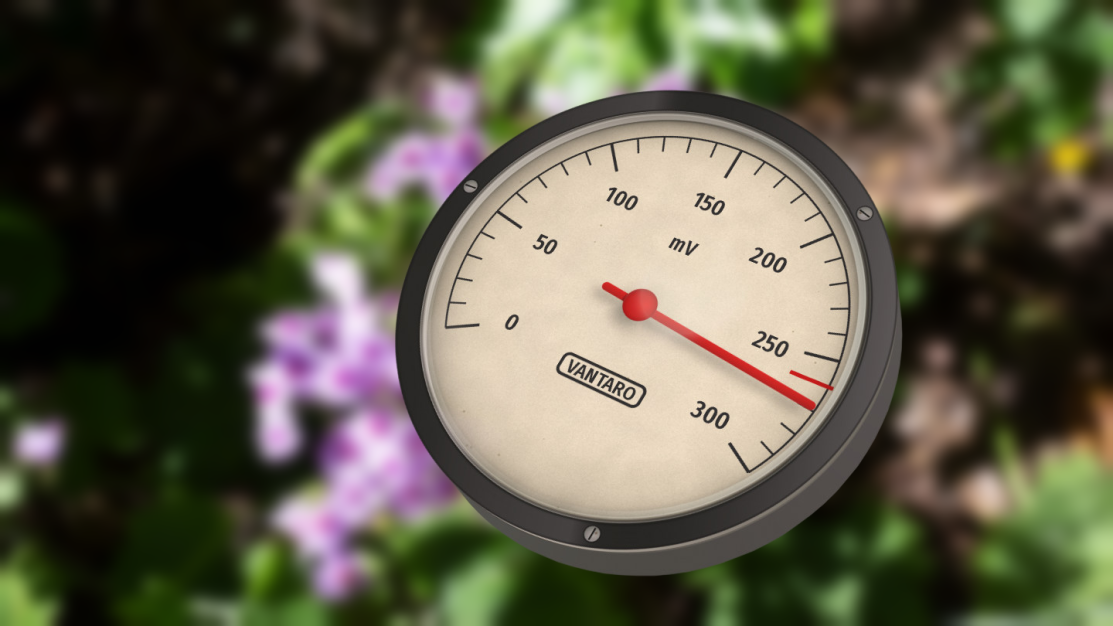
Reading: **270** mV
